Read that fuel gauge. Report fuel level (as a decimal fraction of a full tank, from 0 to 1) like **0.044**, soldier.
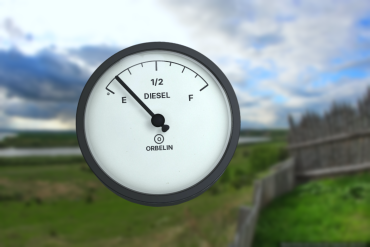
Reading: **0.125**
